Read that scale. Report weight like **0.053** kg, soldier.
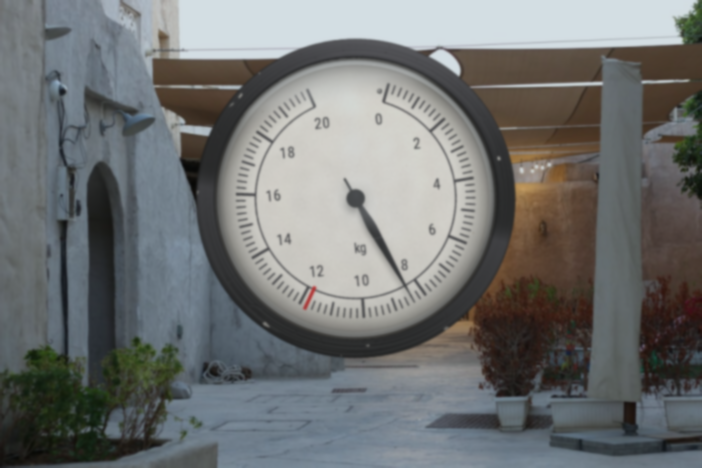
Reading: **8.4** kg
